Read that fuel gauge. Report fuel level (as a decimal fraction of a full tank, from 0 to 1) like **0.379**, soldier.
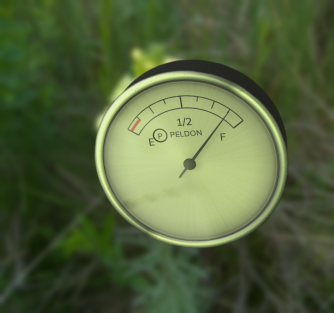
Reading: **0.875**
